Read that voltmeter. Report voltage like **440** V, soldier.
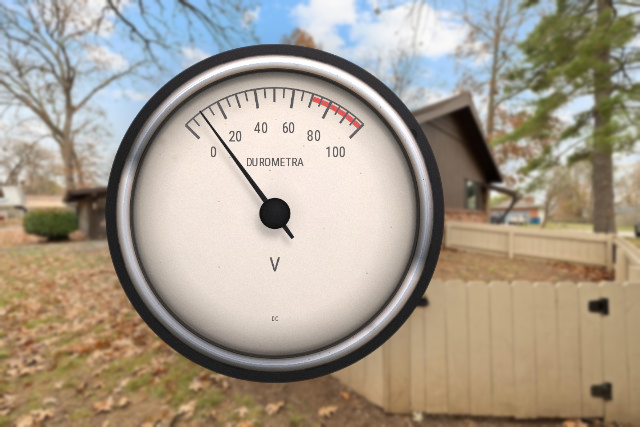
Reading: **10** V
